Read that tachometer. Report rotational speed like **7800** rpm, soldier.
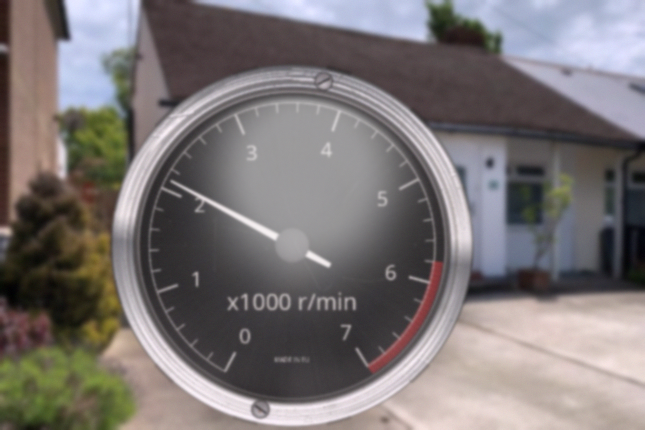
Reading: **2100** rpm
